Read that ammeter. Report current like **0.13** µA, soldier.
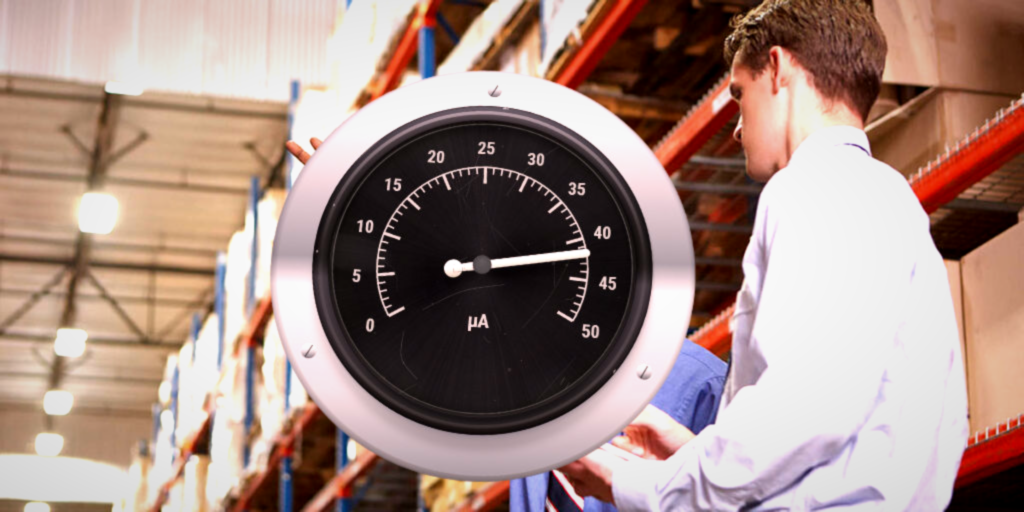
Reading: **42** µA
